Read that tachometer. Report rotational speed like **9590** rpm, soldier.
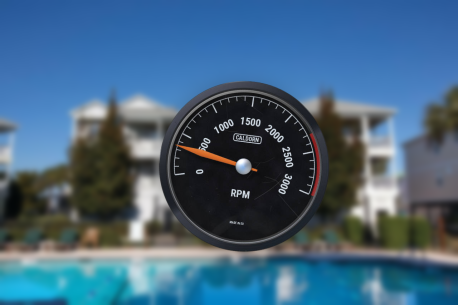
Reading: **350** rpm
